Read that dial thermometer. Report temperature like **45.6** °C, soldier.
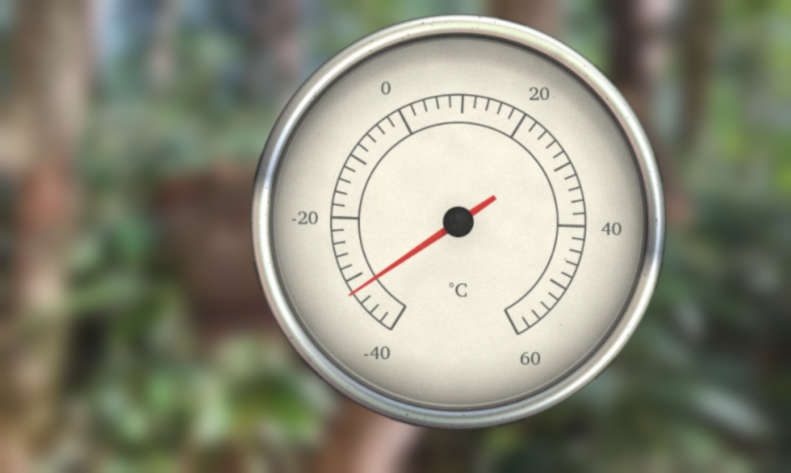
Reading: **-32** °C
